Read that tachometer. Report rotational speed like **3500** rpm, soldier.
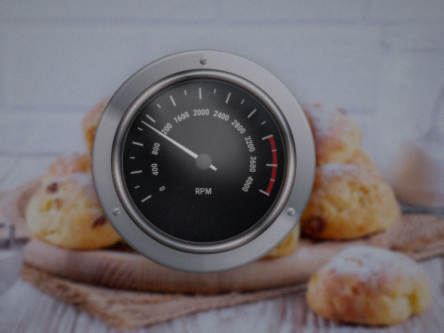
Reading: **1100** rpm
